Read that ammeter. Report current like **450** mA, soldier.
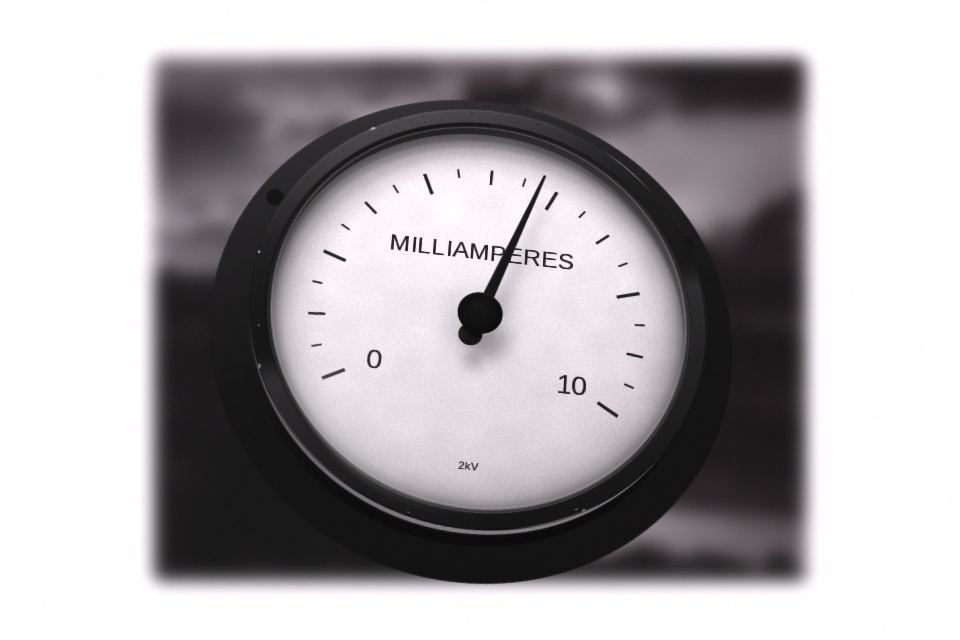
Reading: **5.75** mA
